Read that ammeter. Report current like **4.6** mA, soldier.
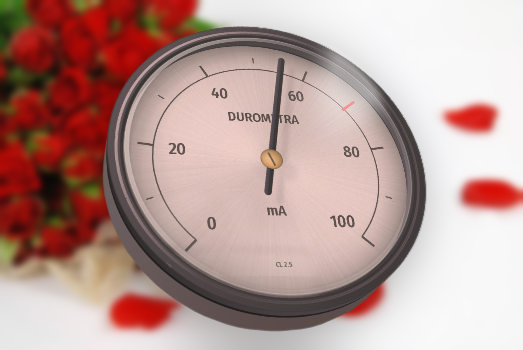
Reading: **55** mA
